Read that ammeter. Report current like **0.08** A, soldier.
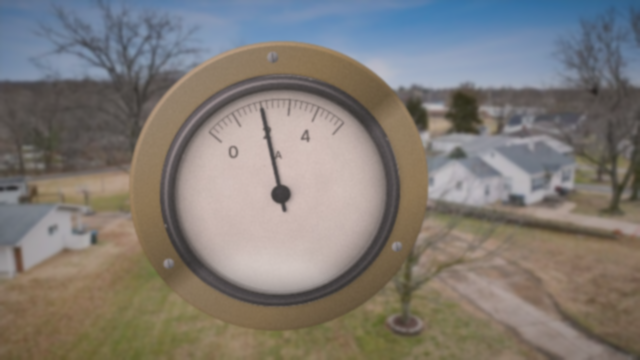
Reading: **2** A
